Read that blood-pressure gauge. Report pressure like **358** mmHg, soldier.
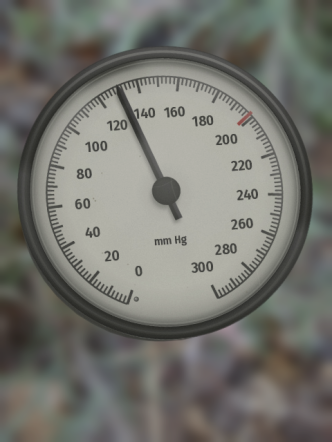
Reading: **130** mmHg
